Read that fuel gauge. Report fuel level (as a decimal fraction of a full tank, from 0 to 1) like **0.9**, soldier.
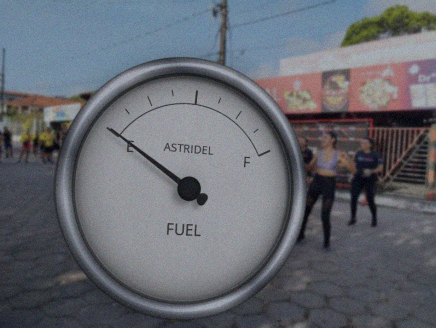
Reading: **0**
